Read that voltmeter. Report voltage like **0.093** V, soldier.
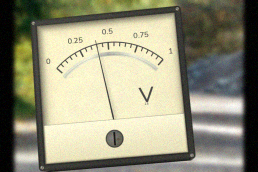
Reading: **0.4** V
